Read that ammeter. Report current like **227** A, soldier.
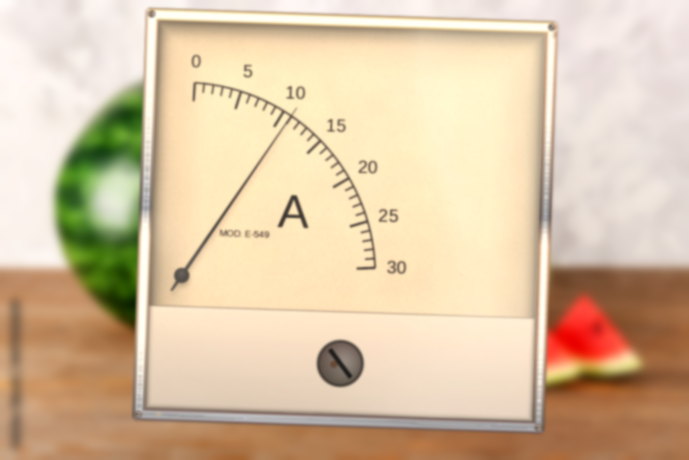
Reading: **11** A
